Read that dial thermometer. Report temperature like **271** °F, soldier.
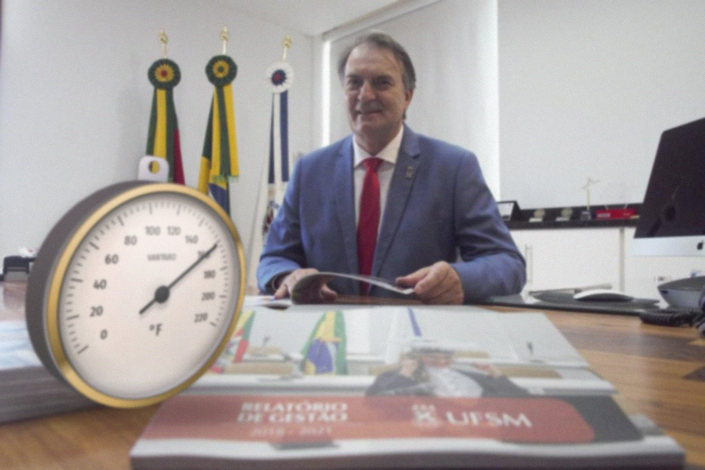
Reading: **160** °F
